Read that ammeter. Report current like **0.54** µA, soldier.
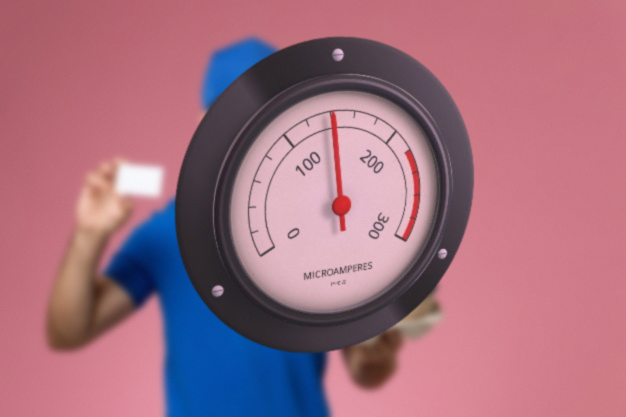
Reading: **140** µA
